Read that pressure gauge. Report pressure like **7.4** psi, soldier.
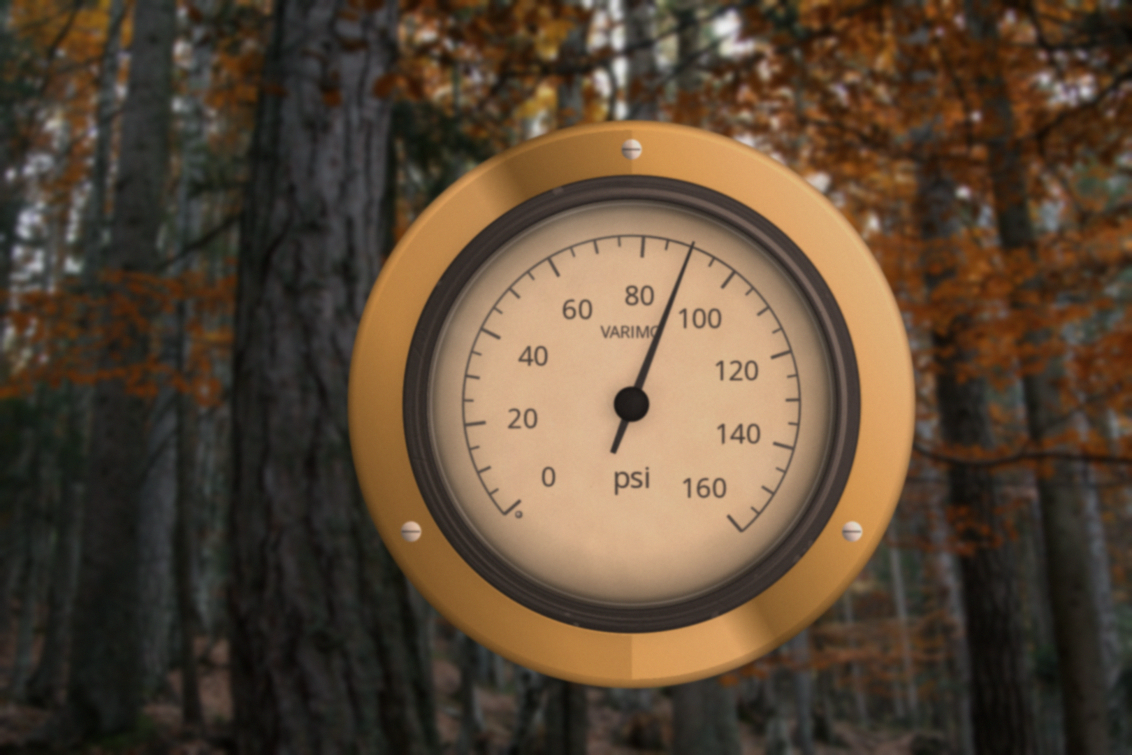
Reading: **90** psi
